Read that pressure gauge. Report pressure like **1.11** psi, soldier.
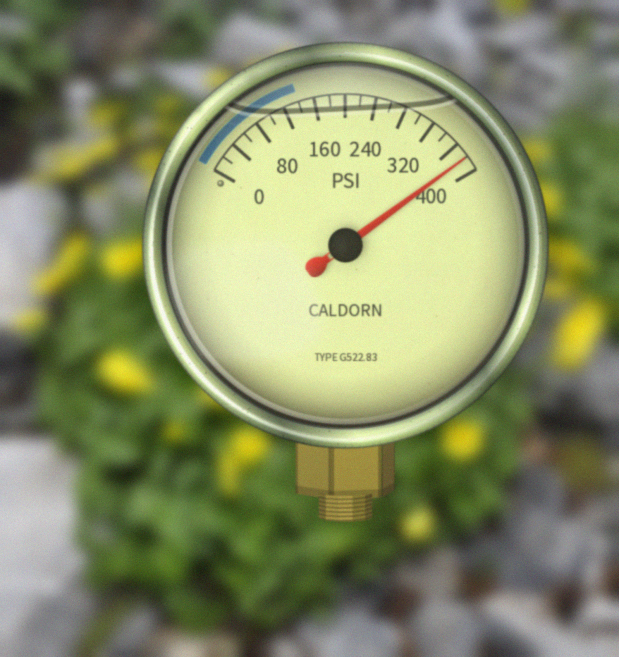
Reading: **380** psi
